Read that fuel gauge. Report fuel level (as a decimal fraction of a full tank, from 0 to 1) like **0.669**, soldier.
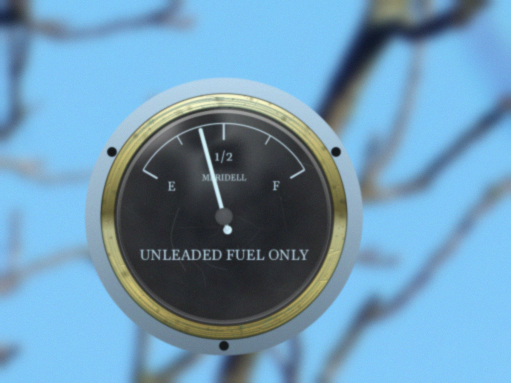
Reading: **0.375**
